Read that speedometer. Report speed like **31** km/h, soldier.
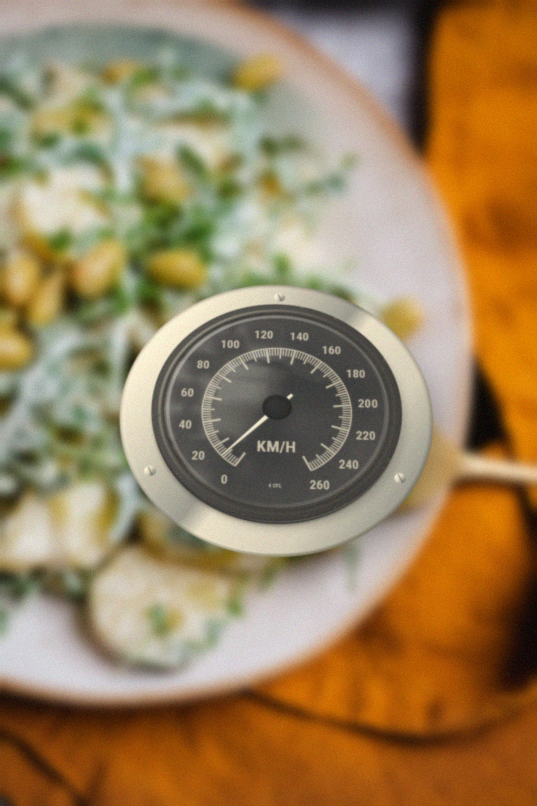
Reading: **10** km/h
